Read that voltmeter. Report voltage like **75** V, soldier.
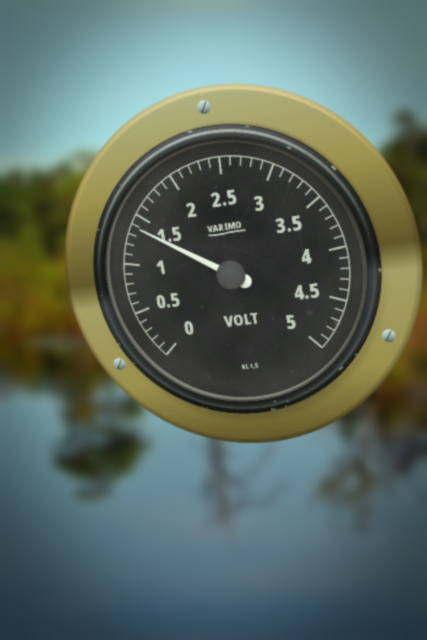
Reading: **1.4** V
